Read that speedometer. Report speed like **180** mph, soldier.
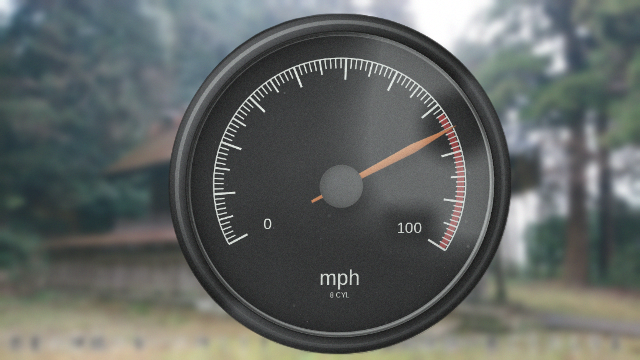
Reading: **75** mph
